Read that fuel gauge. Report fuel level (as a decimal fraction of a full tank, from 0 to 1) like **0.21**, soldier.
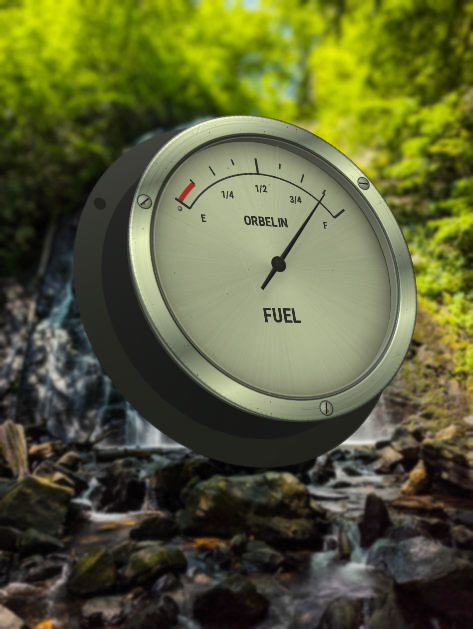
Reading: **0.875**
